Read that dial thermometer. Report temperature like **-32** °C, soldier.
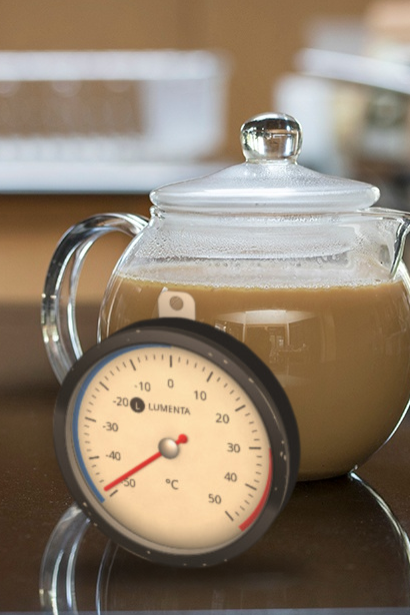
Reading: **-48** °C
